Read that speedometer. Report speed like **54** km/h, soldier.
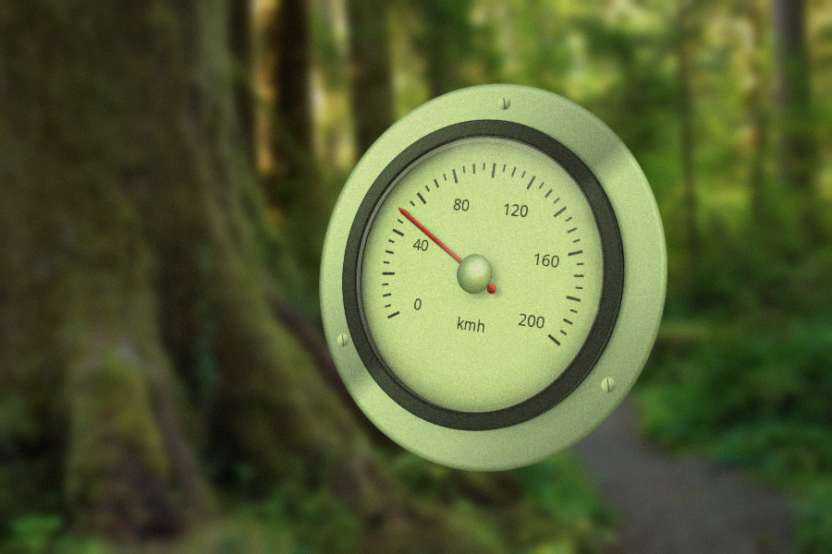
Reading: **50** km/h
